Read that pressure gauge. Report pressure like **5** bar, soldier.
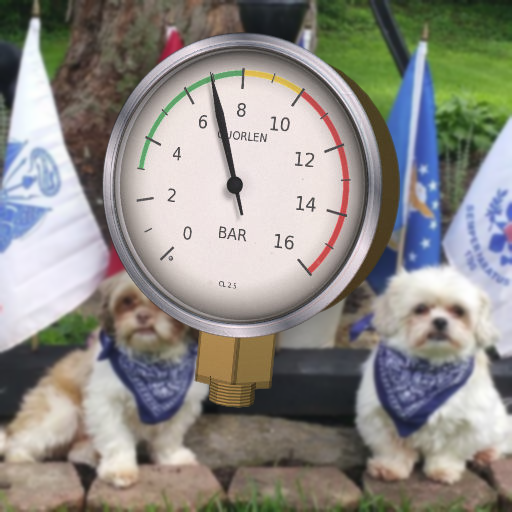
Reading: **7** bar
